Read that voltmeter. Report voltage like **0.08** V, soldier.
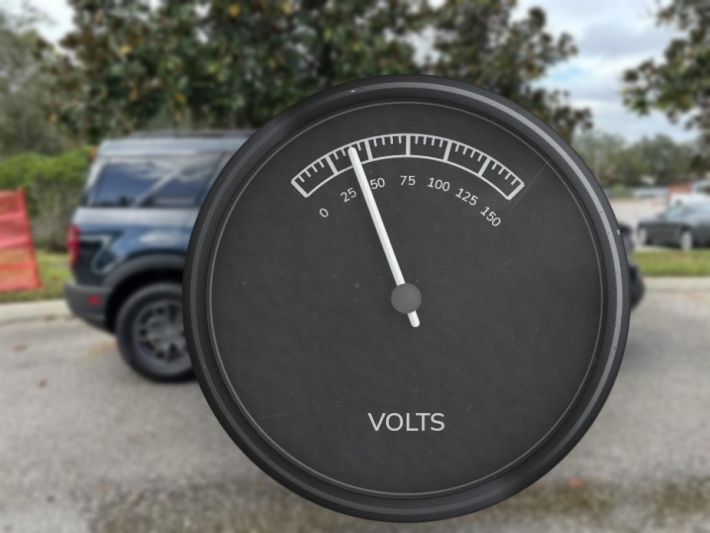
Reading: **40** V
